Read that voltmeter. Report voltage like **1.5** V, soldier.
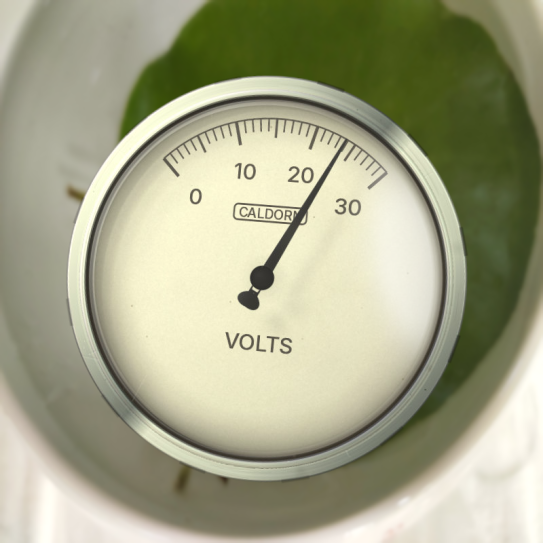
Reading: **24** V
